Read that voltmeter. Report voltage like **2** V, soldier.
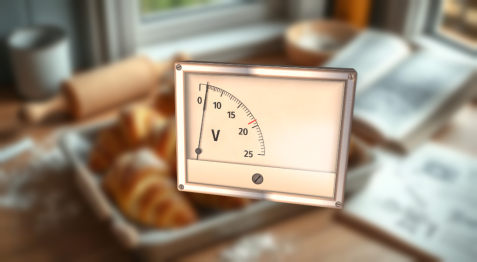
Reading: **5** V
